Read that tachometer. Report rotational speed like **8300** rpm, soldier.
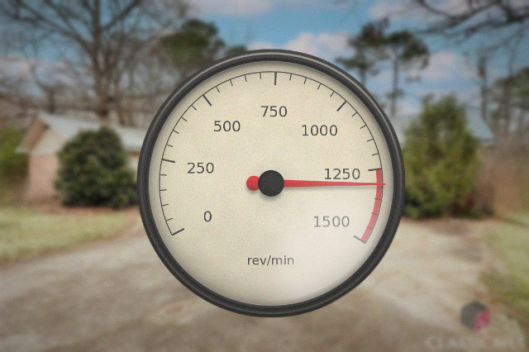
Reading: **1300** rpm
